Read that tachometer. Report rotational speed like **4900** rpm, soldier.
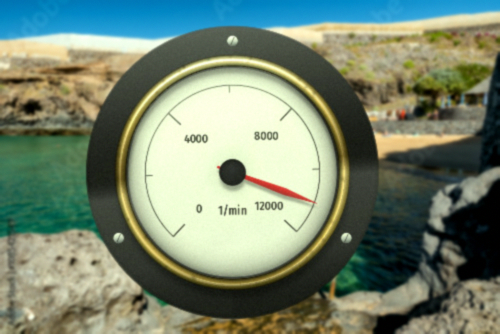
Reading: **11000** rpm
